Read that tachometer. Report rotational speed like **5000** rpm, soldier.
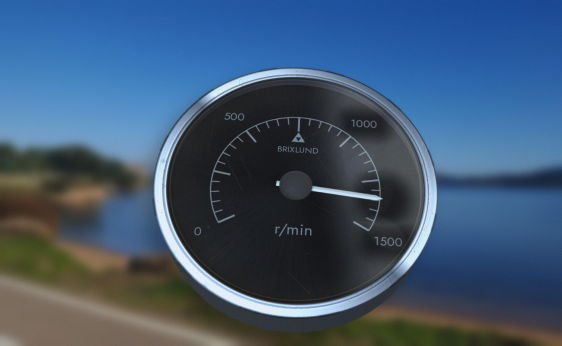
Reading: **1350** rpm
